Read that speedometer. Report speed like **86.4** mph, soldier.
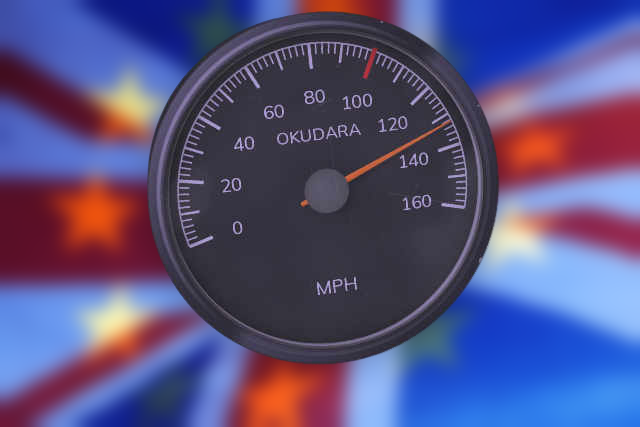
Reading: **132** mph
